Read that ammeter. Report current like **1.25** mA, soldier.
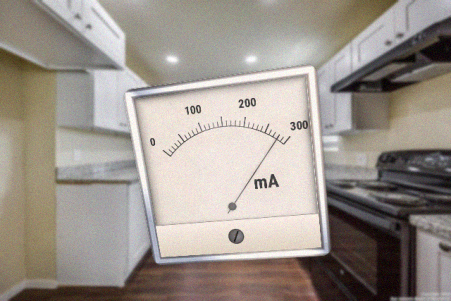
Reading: **280** mA
